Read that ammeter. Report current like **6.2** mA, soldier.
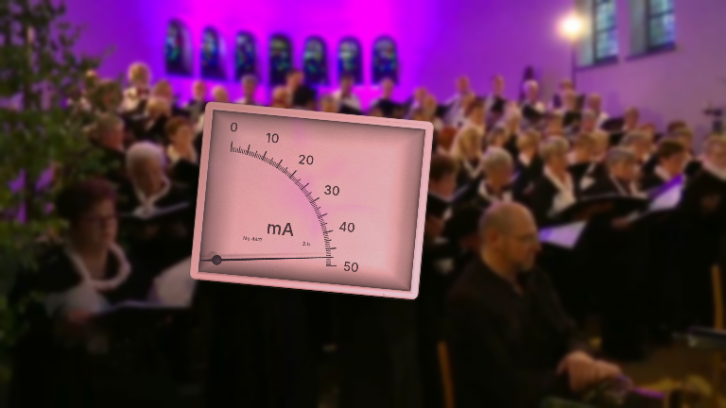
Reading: **47.5** mA
